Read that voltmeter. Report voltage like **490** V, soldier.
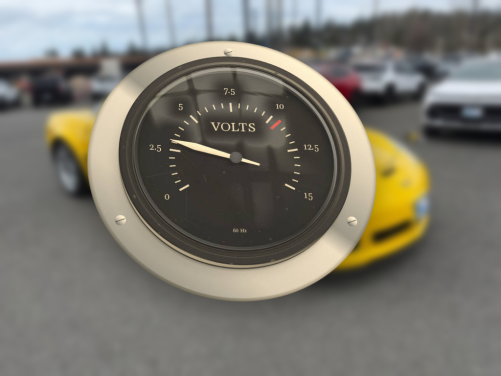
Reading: **3** V
